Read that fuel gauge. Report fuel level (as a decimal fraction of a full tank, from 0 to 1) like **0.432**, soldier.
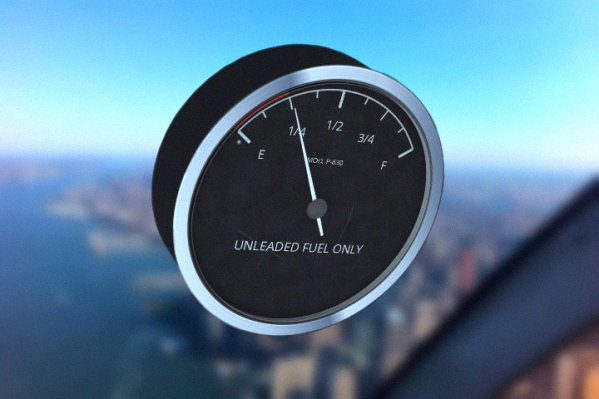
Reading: **0.25**
